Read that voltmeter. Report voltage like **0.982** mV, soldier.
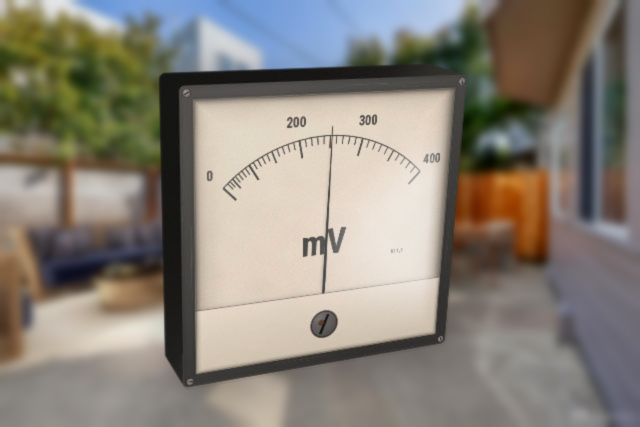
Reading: **250** mV
